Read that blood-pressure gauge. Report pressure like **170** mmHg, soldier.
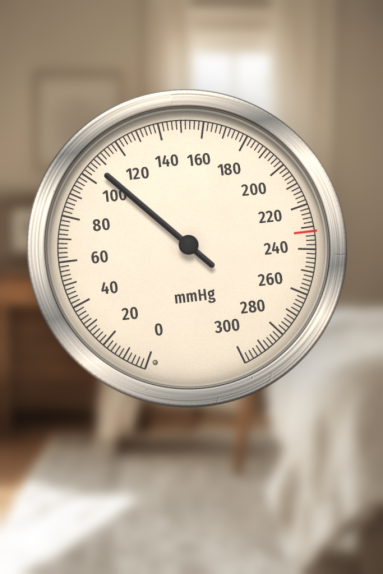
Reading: **106** mmHg
